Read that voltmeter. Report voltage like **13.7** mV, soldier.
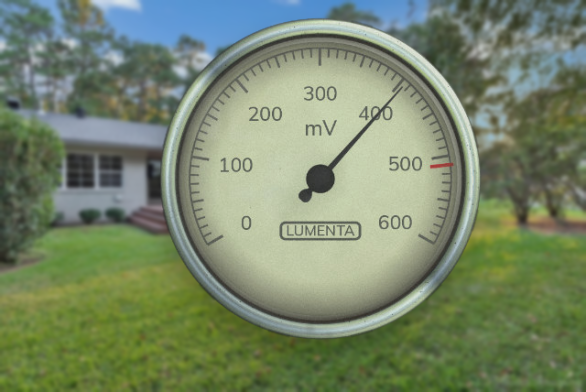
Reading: **405** mV
